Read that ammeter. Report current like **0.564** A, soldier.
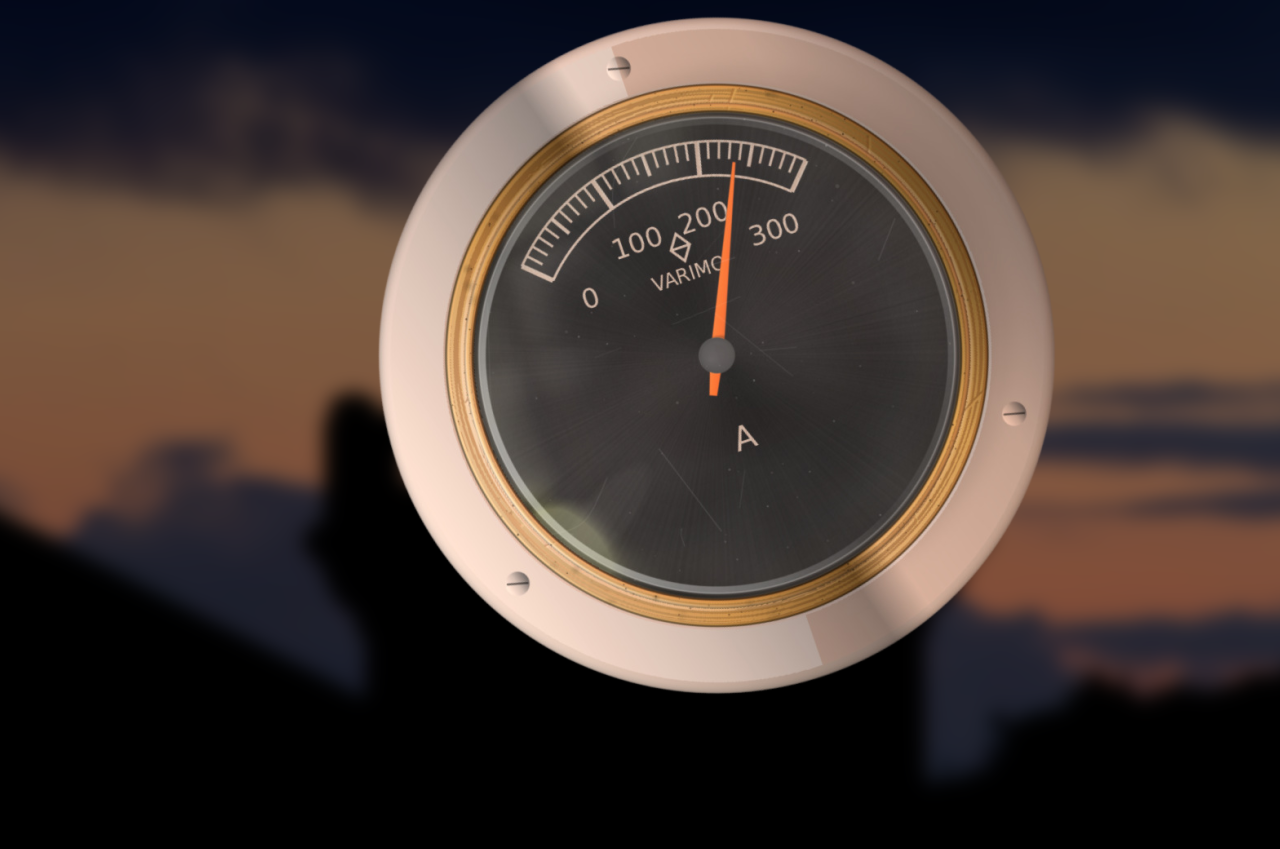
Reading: **235** A
